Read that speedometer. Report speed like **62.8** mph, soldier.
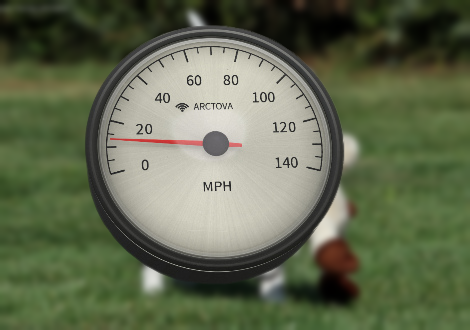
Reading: **12.5** mph
